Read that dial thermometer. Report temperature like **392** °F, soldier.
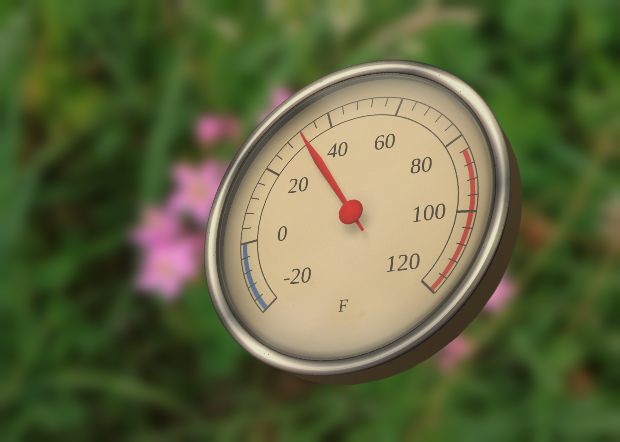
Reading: **32** °F
